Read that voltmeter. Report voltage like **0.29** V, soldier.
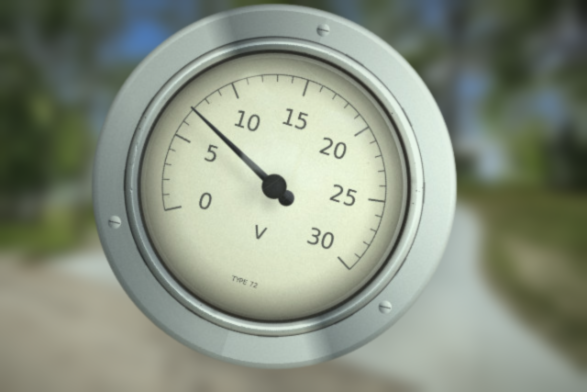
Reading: **7** V
